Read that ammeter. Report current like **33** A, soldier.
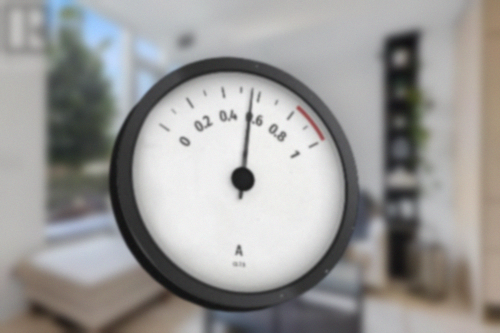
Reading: **0.55** A
